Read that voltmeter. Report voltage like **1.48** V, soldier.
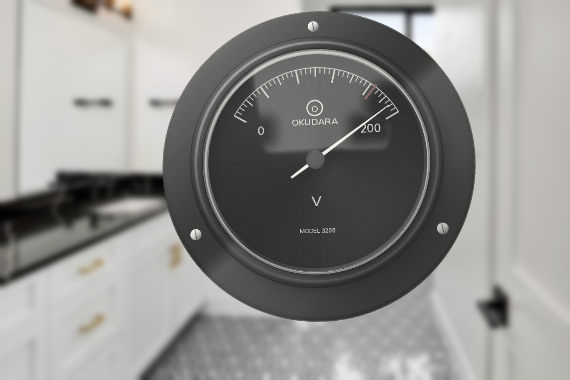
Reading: **190** V
